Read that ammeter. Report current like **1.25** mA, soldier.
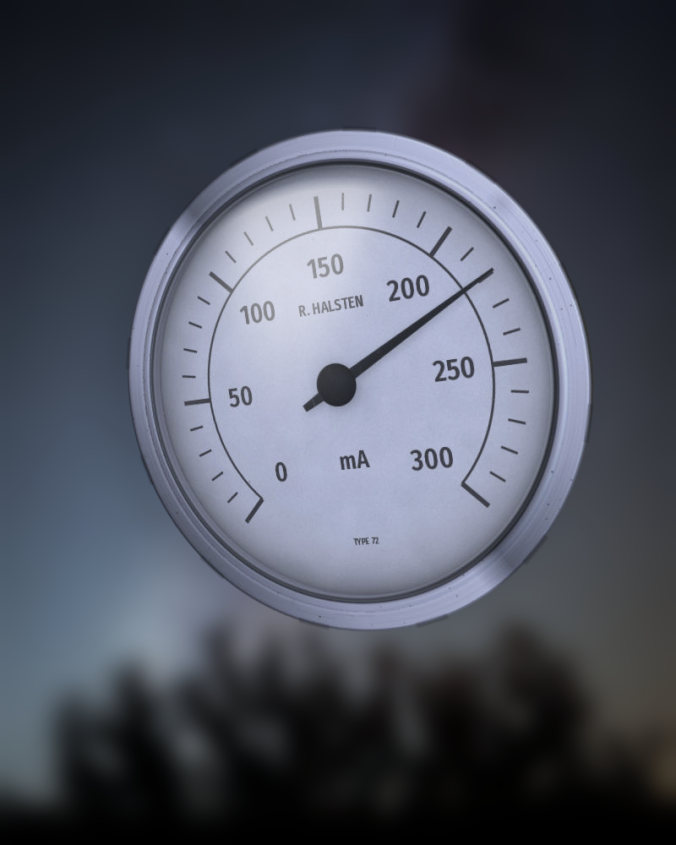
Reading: **220** mA
